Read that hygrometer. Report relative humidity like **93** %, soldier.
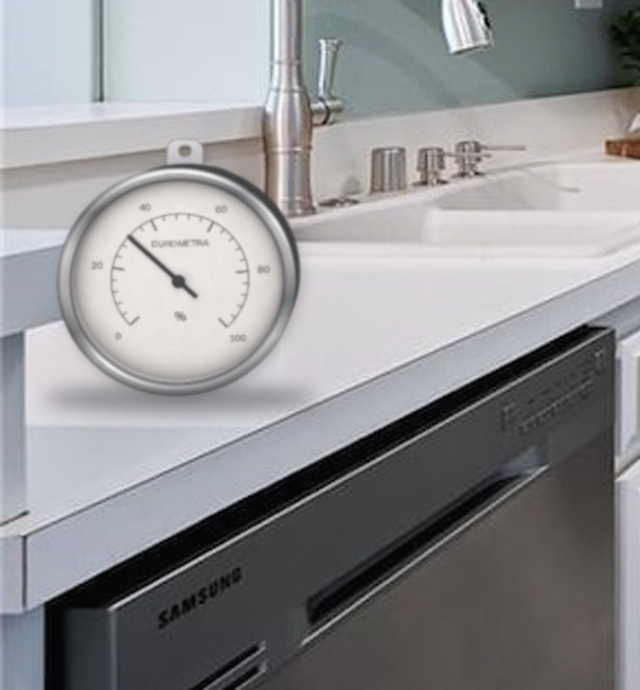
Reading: **32** %
